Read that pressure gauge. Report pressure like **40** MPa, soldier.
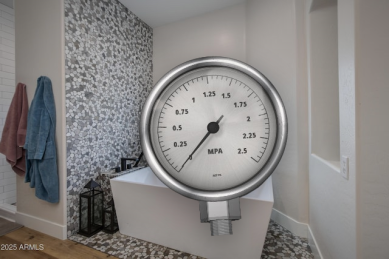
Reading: **0** MPa
